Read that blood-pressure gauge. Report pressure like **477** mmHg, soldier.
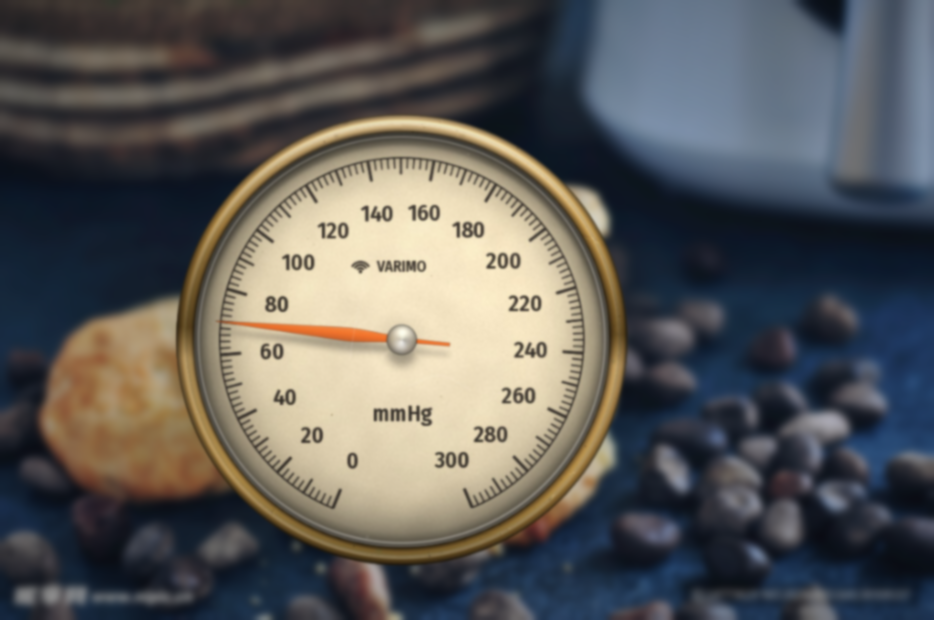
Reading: **70** mmHg
